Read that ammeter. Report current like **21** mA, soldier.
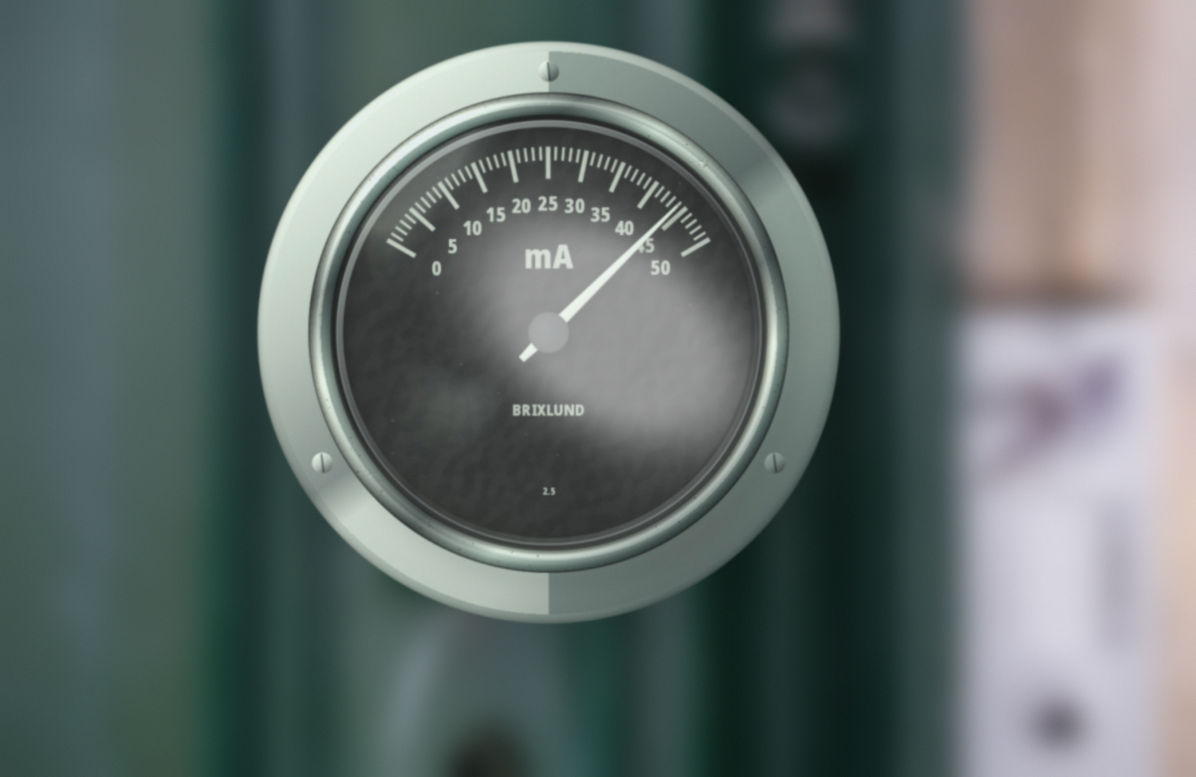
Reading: **44** mA
